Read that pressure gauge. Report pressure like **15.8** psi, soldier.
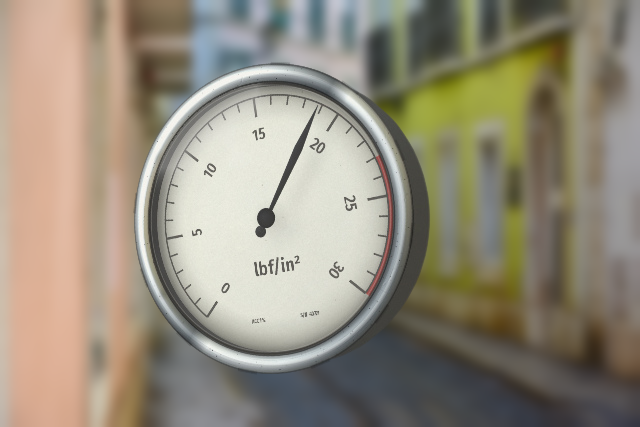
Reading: **19** psi
